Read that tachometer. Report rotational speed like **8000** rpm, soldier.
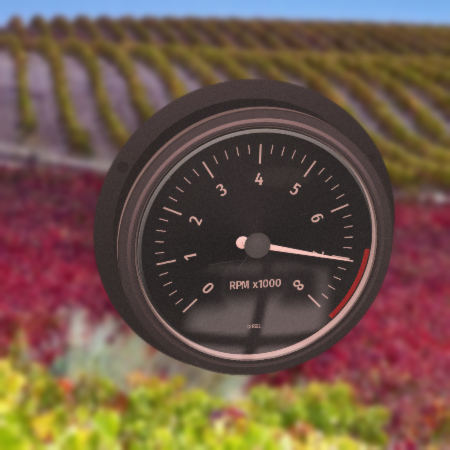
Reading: **7000** rpm
